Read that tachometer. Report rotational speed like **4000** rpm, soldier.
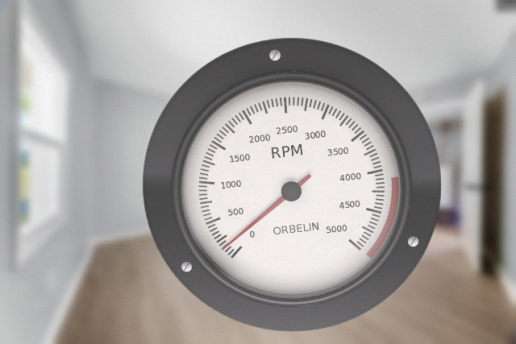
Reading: **150** rpm
